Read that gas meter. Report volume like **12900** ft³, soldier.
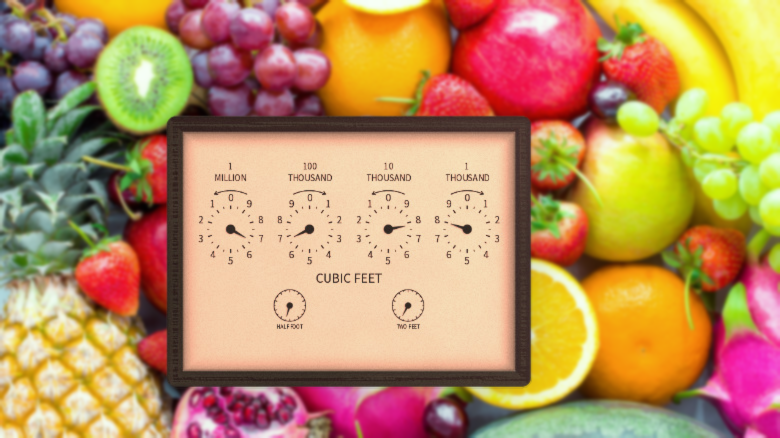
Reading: **667800** ft³
